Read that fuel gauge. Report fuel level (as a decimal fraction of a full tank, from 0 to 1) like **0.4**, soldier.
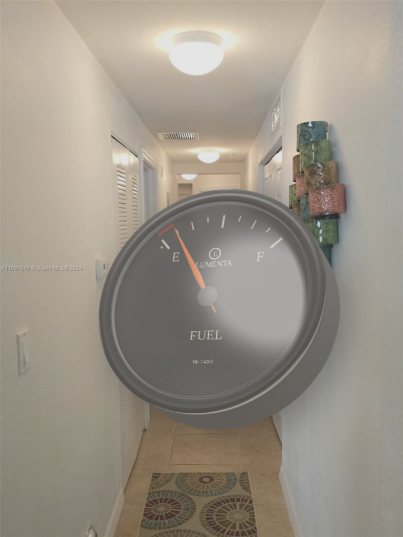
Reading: **0.125**
